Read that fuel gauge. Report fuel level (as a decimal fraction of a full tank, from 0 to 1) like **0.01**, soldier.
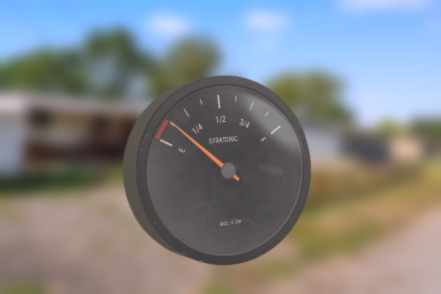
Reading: **0.125**
